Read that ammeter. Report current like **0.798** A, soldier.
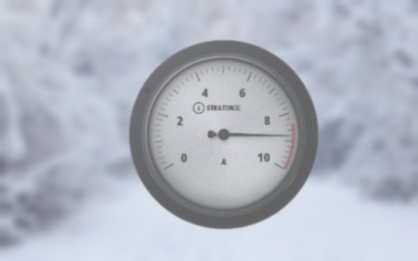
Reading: **8.8** A
